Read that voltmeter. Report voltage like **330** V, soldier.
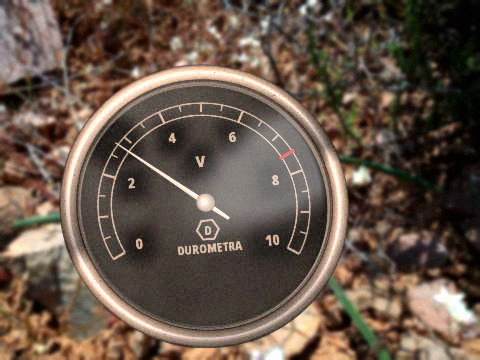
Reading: **2.75** V
